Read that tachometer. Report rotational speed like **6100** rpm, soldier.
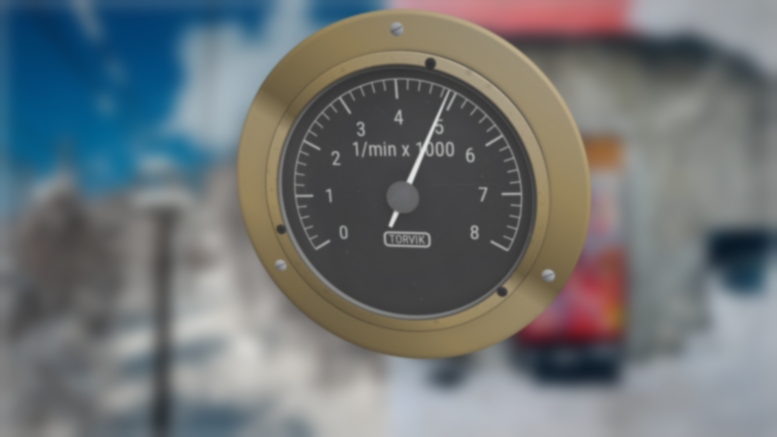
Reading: **4900** rpm
